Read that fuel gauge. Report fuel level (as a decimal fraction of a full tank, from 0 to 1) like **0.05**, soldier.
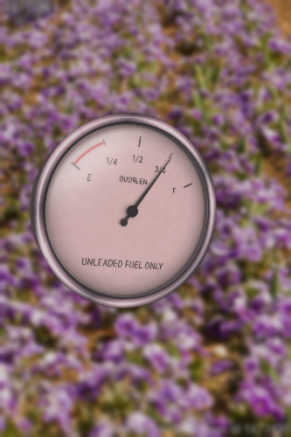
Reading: **0.75**
